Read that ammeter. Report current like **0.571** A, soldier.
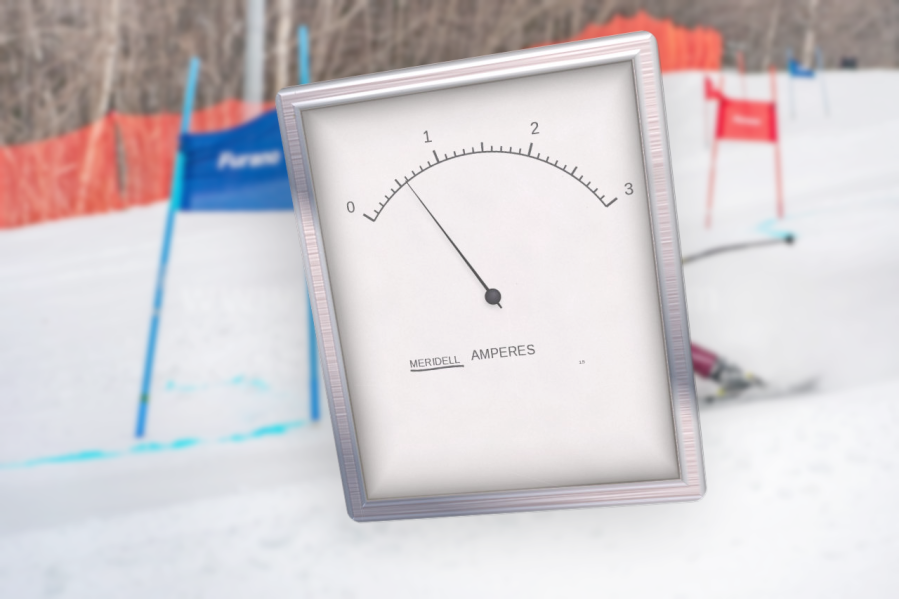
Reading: **0.6** A
